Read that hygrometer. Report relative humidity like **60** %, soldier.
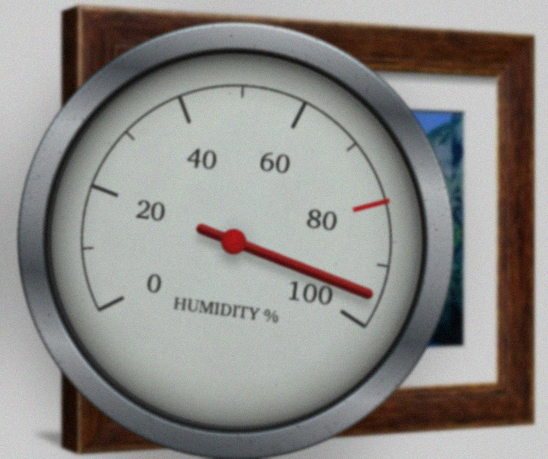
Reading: **95** %
